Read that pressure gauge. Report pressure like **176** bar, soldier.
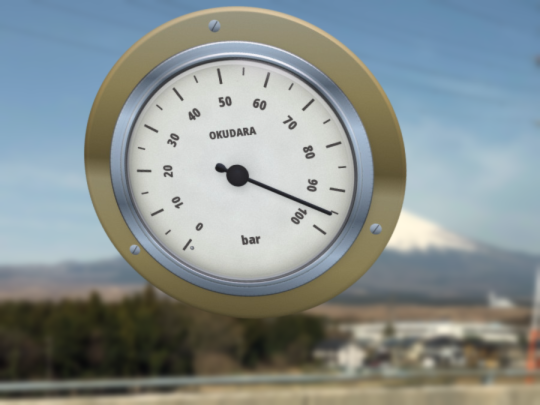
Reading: **95** bar
